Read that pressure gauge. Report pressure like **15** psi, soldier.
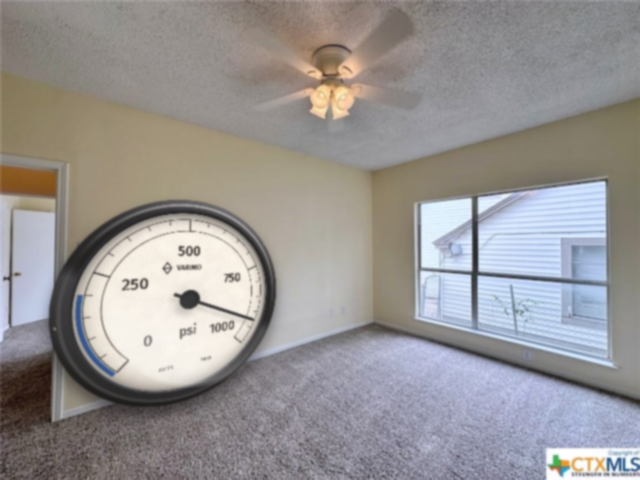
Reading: **925** psi
